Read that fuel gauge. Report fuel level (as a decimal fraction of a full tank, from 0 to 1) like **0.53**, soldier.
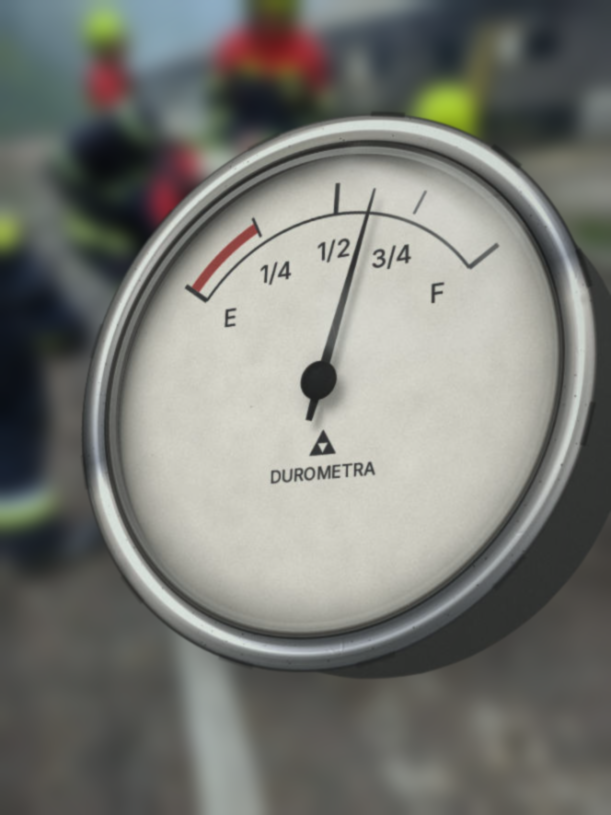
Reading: **0.625**
